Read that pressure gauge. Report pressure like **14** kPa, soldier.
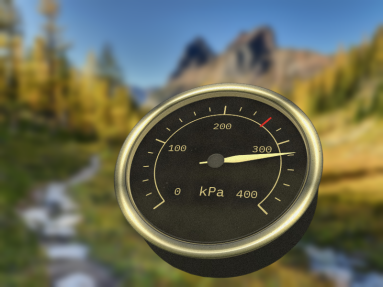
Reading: **320** kPa
